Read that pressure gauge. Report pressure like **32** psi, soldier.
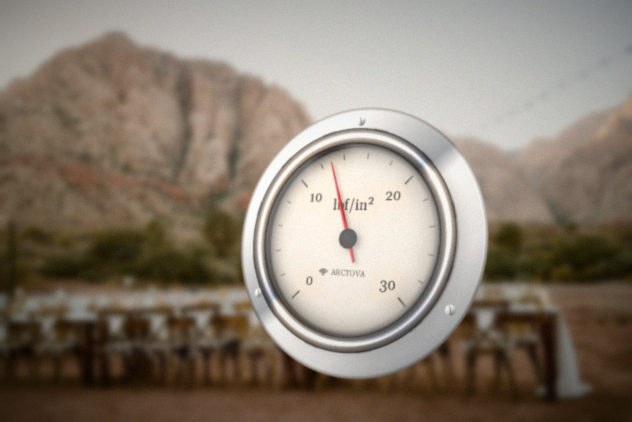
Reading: **13** psi
